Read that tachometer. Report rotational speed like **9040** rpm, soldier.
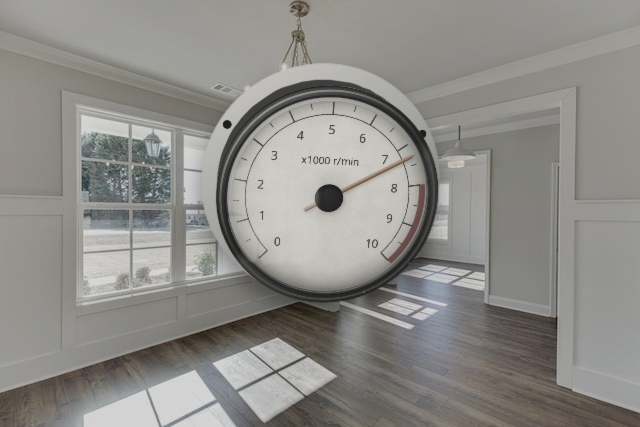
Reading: **7250** rpm
